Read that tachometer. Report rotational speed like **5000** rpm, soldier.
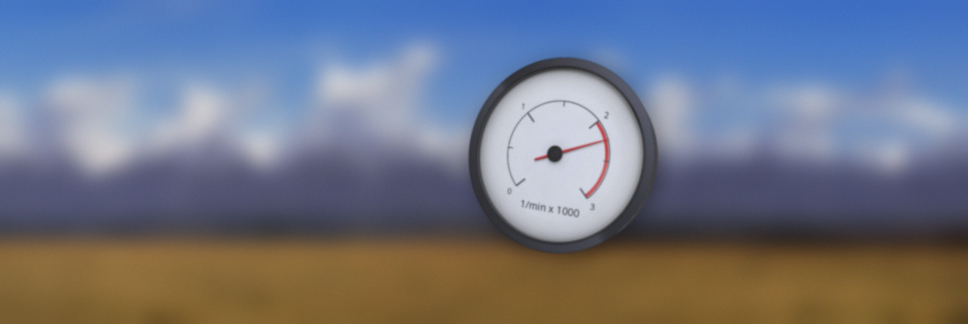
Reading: **2250** rpm
